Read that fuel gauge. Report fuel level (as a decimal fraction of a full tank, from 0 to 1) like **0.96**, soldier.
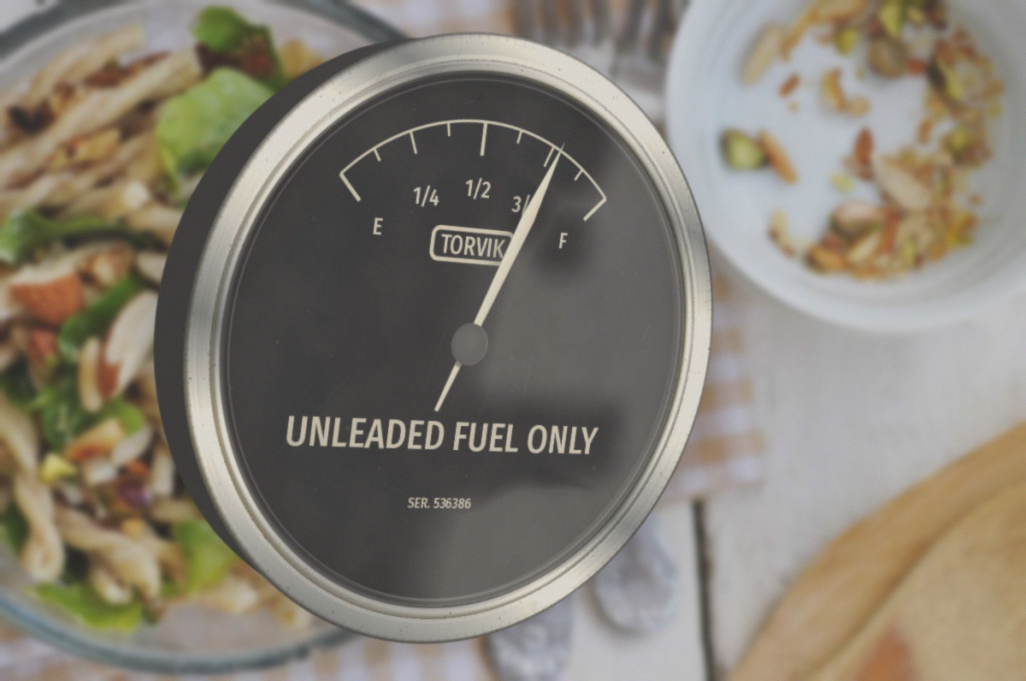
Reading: **0.75**
